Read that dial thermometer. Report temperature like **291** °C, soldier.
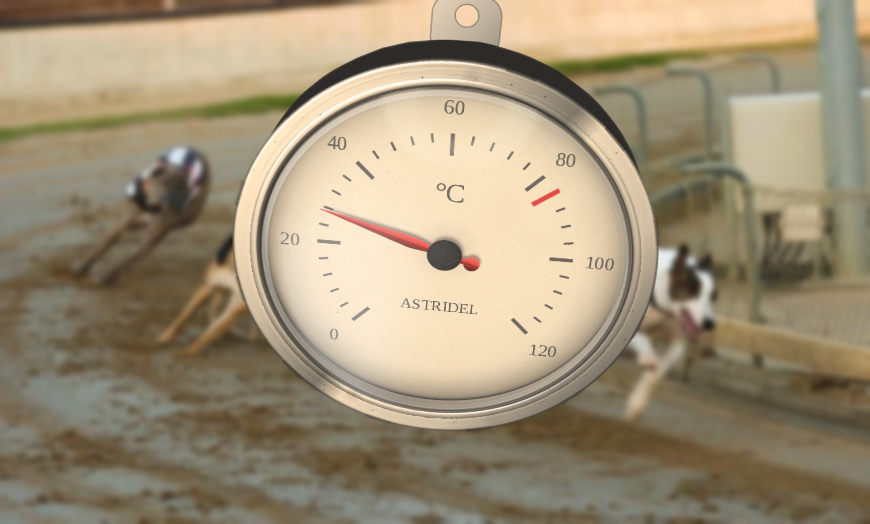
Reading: **28** °C
